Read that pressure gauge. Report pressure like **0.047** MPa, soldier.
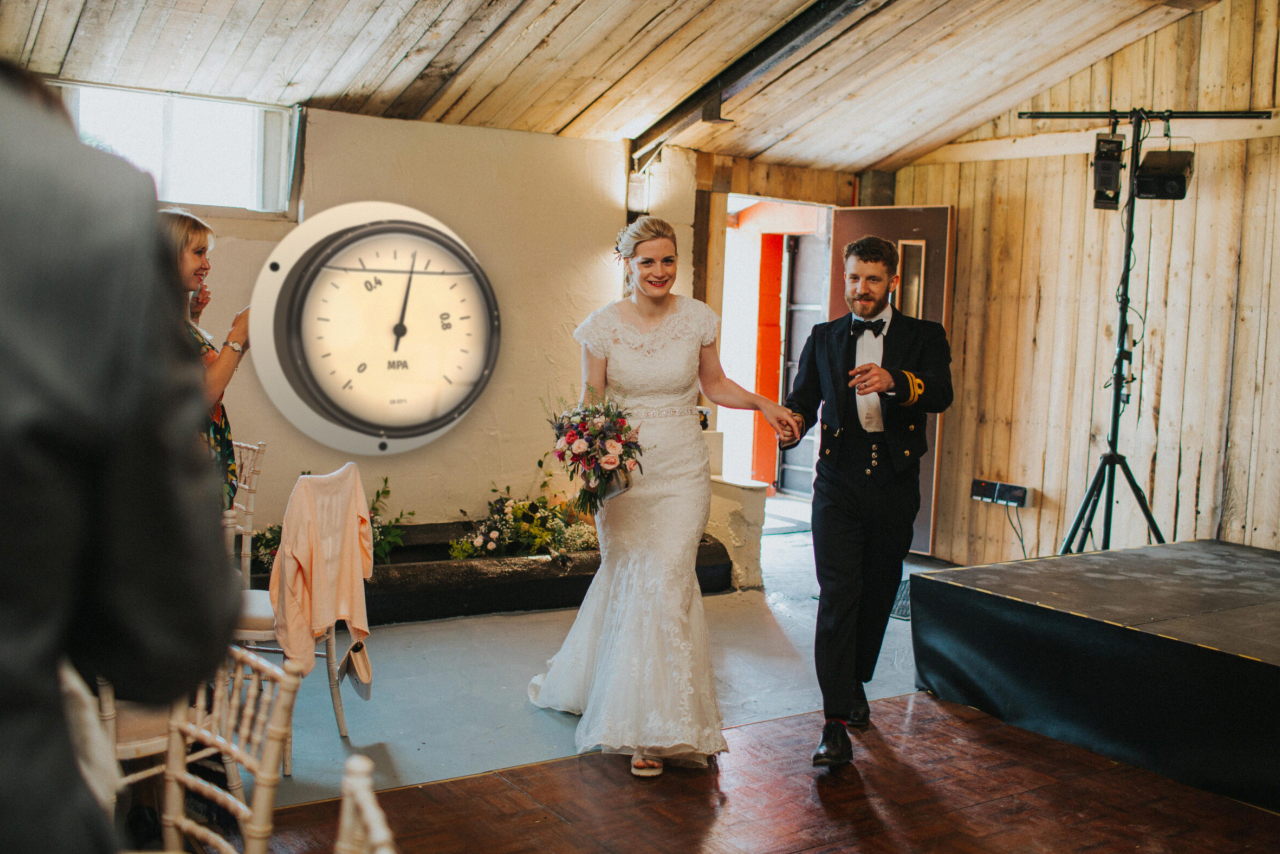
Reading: **0.55** MPa
